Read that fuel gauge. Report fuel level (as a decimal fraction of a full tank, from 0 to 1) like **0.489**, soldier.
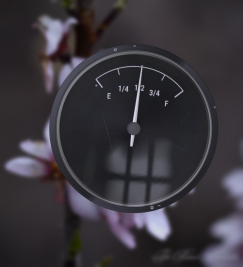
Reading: **0.5**
